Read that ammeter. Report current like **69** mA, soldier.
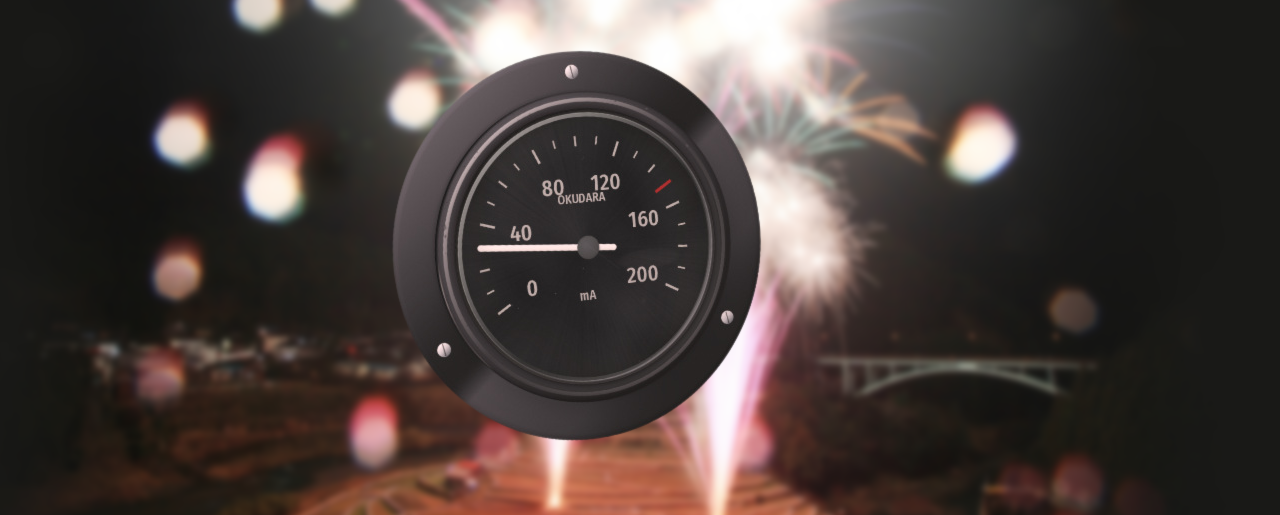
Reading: **30** mA
